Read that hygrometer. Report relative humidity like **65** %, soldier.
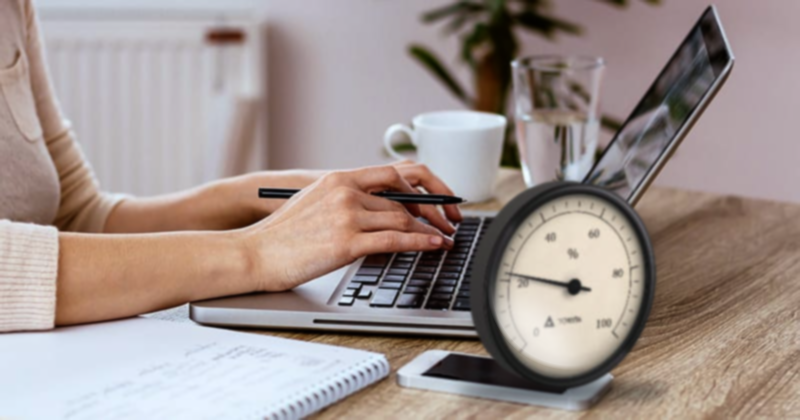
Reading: **22** %
